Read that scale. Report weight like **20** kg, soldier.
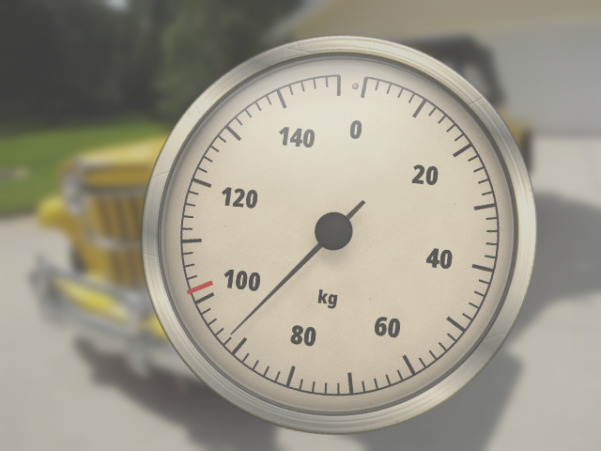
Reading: **92** kg
